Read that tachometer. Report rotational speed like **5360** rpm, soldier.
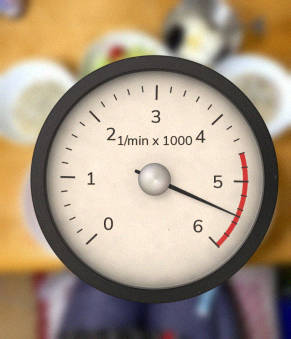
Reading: **5500** rpm
